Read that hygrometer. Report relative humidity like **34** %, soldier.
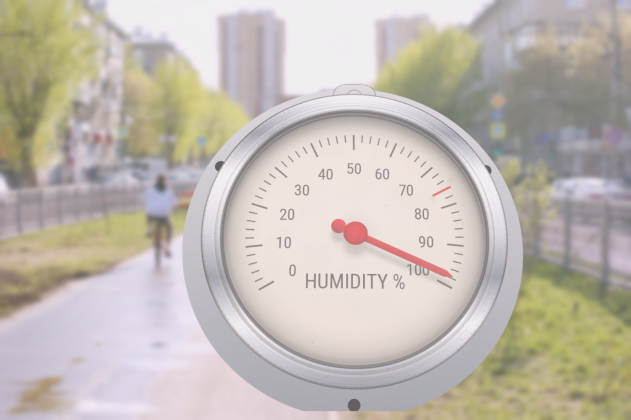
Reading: **98** %
